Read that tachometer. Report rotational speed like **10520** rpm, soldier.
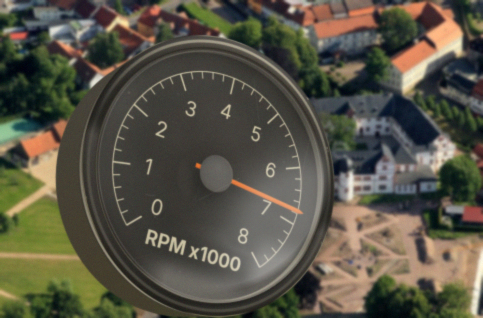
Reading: **6800** rpm
